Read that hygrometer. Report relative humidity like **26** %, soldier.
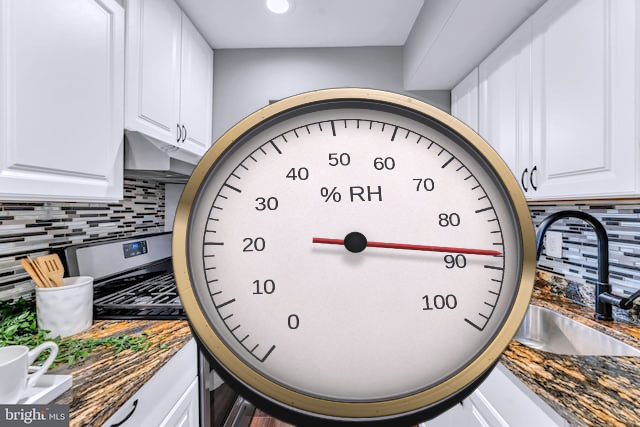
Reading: **88** %
